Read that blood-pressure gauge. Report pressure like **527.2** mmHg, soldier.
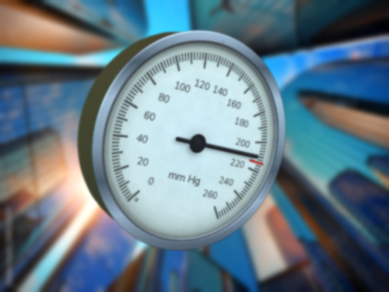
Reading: **210** mmHg
